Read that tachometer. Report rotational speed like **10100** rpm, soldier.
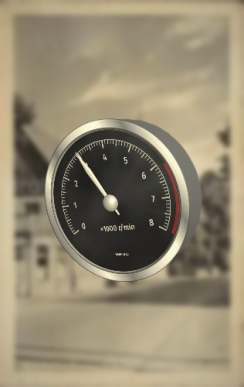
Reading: **3000** rpm
